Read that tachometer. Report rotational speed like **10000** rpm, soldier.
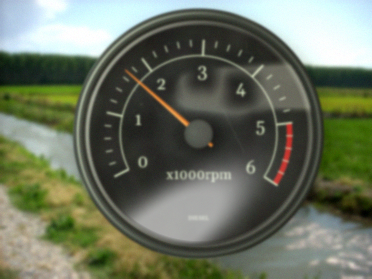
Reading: **1700** rpm
